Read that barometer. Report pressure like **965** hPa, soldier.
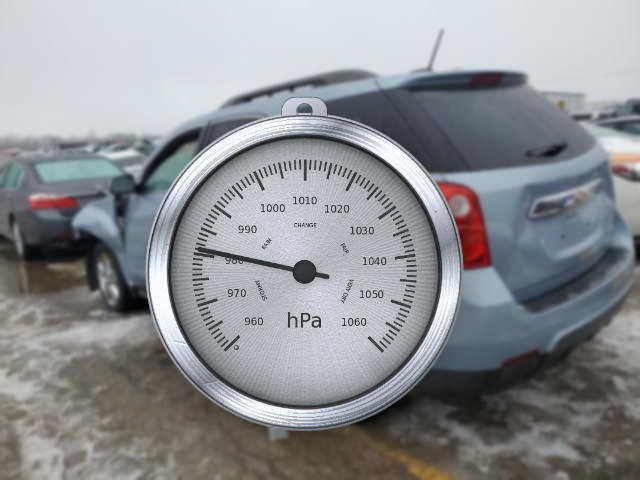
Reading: **981** hPa
